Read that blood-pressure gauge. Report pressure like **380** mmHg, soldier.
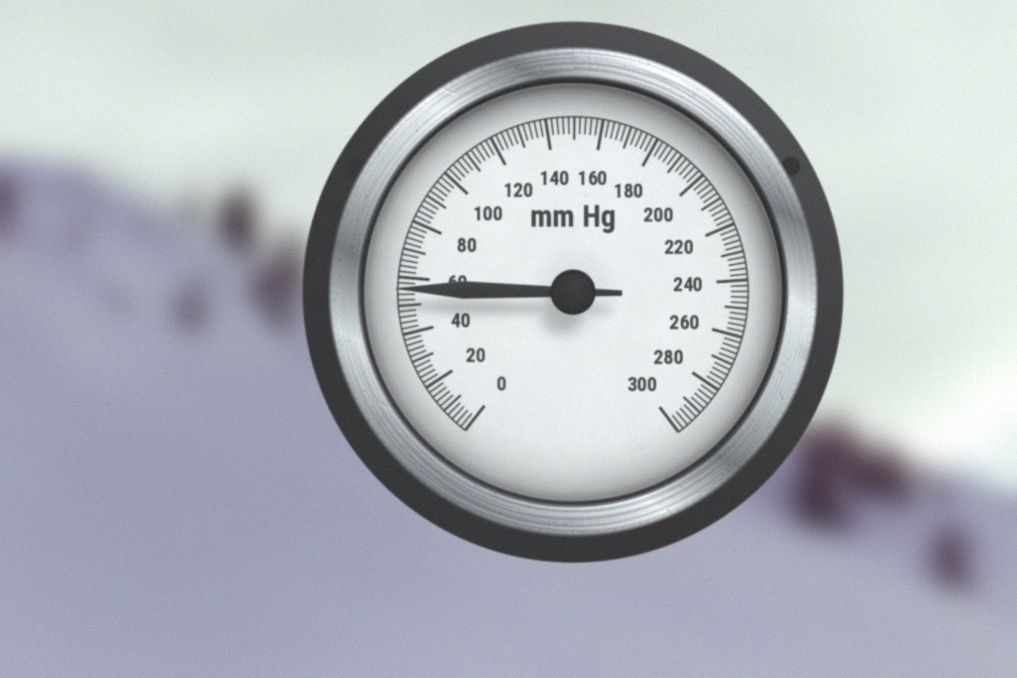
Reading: **56** mmHg
